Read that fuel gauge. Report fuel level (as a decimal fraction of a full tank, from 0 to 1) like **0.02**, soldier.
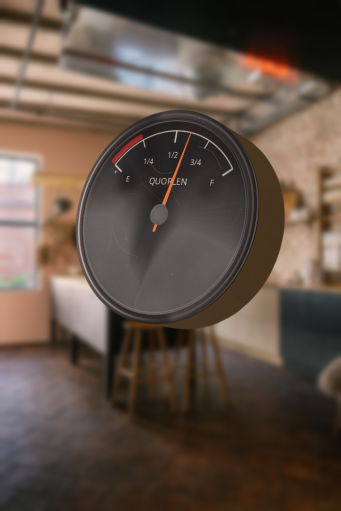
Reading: **0.625**
